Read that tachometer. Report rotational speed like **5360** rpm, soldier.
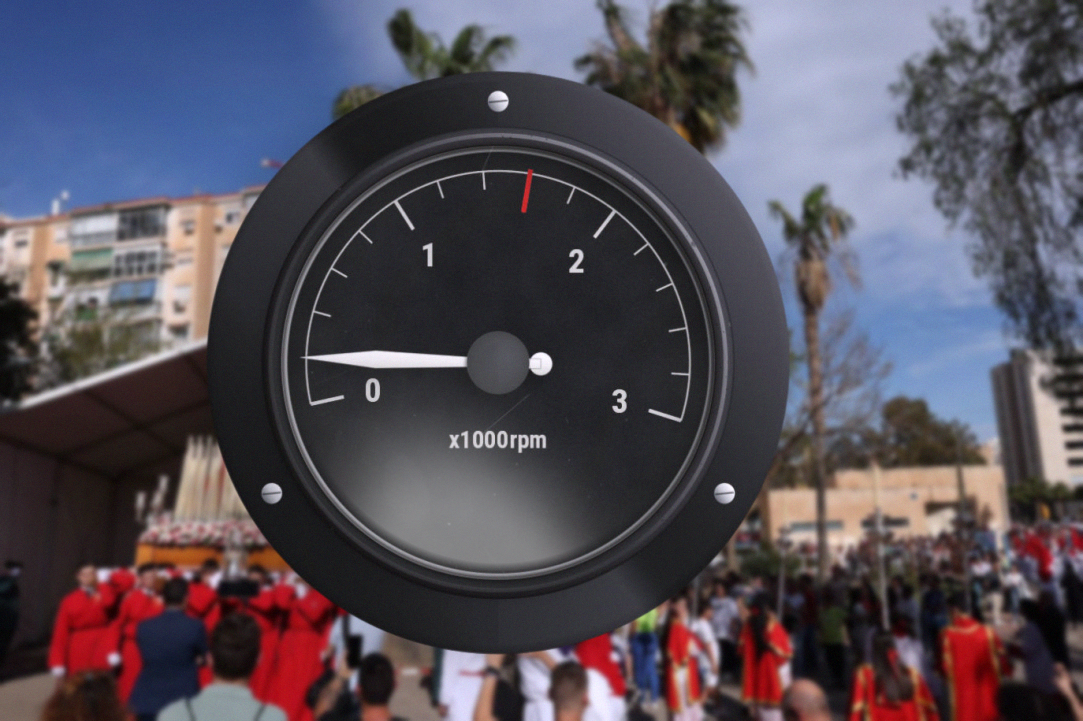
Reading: **200** rpm
